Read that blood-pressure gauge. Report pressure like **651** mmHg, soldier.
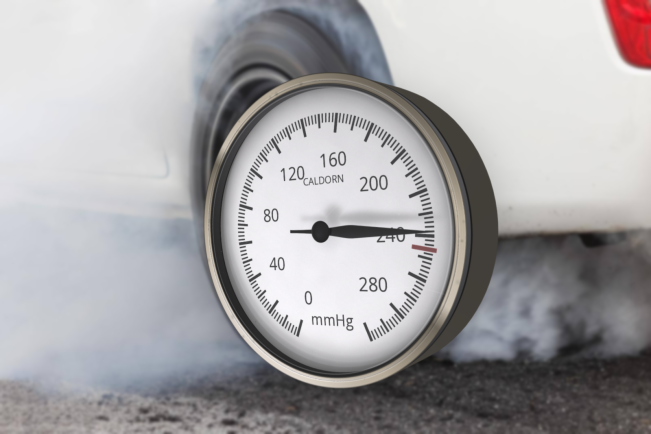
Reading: **238** mmHg
